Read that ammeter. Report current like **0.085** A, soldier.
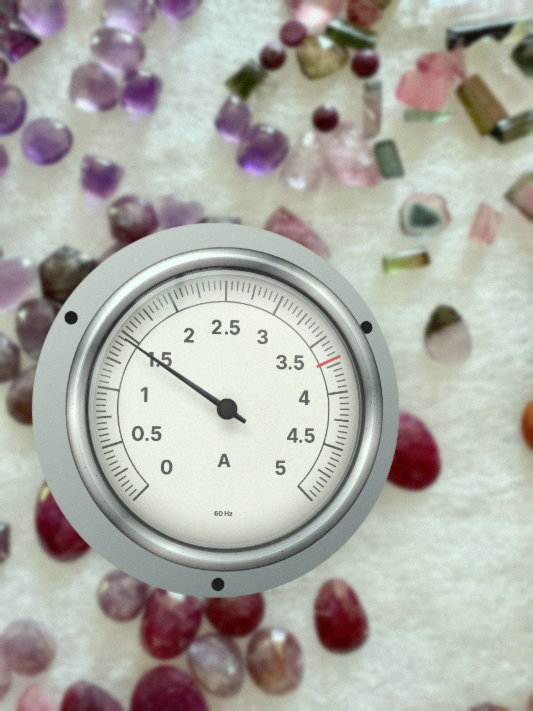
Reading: **1.45** A
